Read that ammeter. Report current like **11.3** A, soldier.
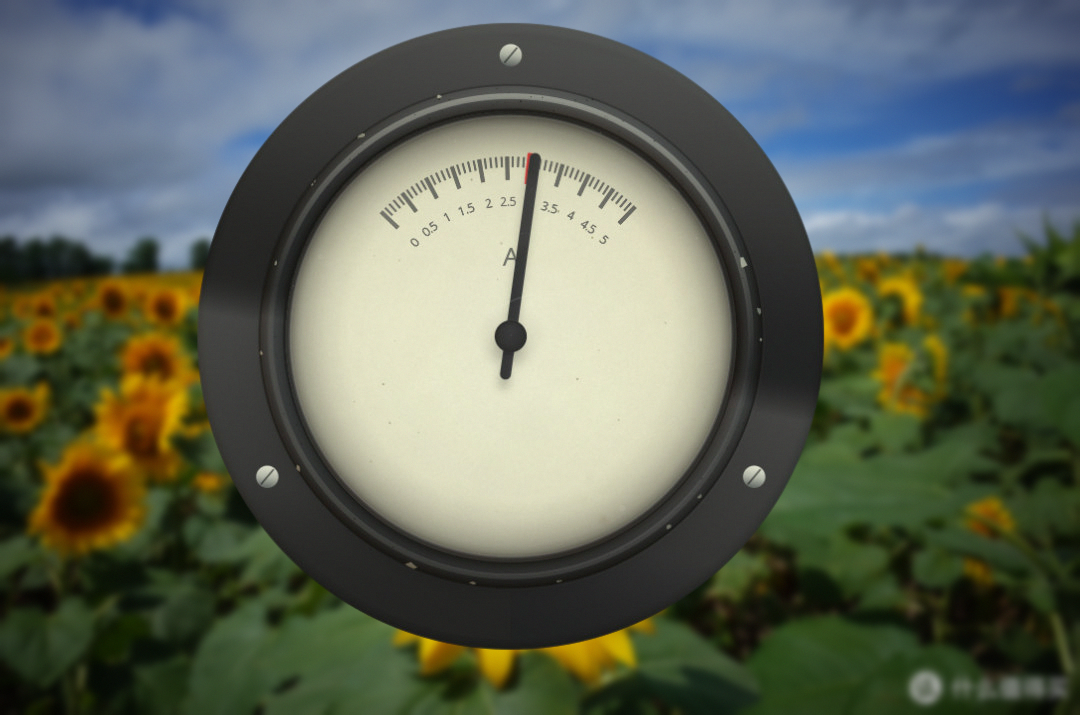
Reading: **3** A
